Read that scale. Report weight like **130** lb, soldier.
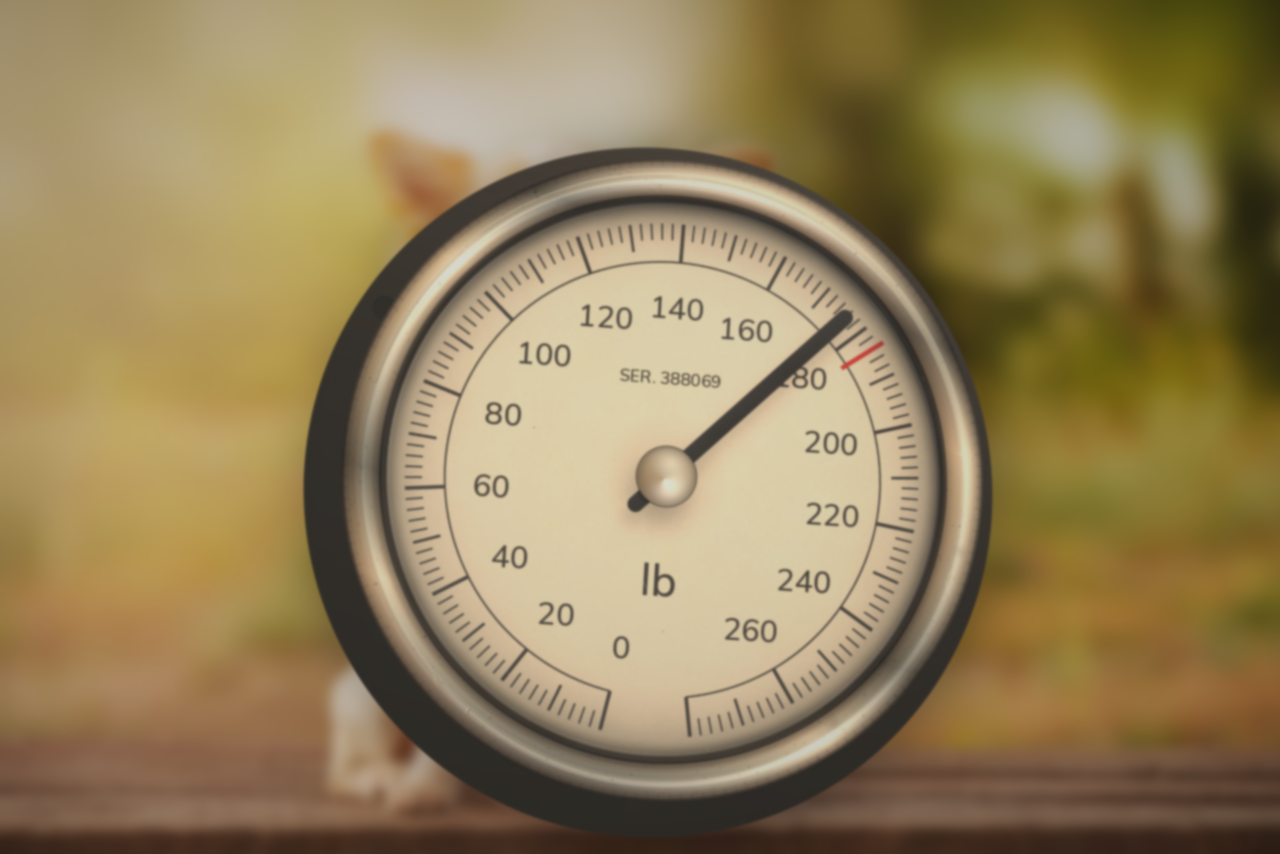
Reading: **176** lb
